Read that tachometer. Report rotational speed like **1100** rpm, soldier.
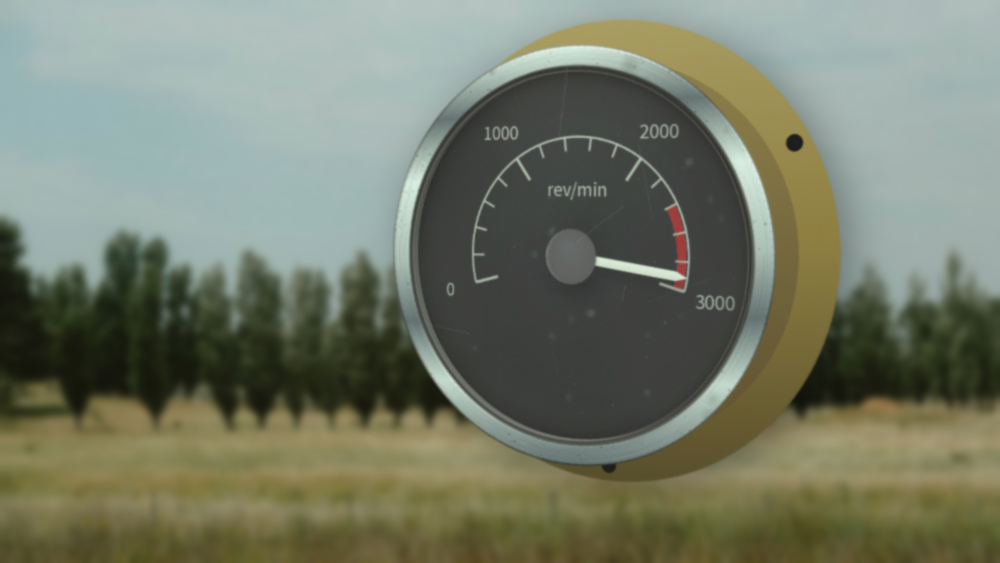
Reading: **2900** rpm
